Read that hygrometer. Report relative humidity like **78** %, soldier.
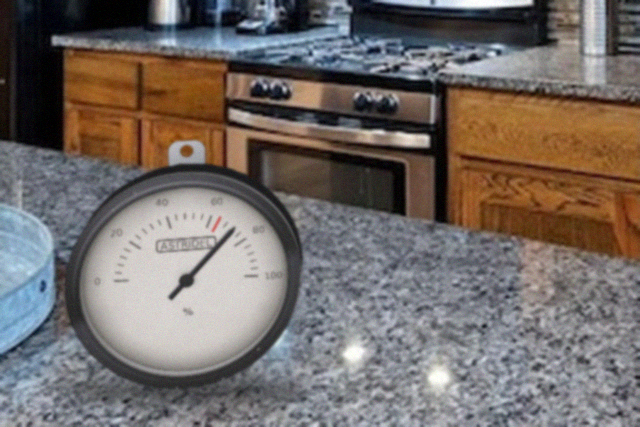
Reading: **72** %
